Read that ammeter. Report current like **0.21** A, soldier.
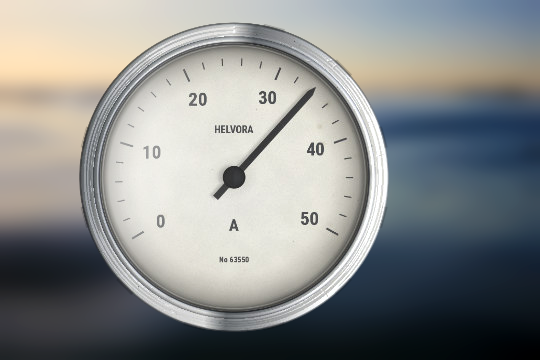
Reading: **34** A
